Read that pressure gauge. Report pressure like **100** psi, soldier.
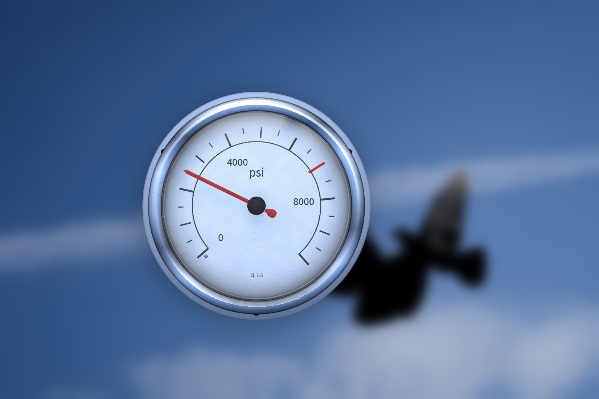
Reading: **2500** psi
